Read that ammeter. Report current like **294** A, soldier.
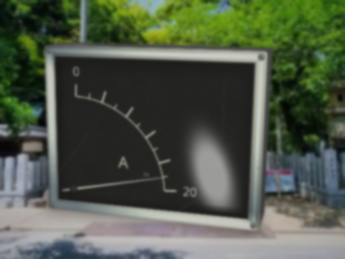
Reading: **18** A
